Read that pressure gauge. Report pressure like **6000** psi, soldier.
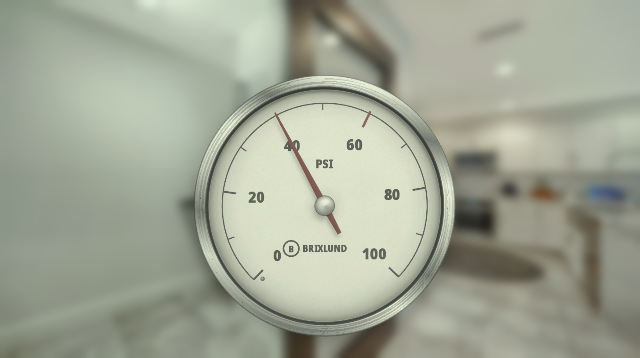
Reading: **40** psi
